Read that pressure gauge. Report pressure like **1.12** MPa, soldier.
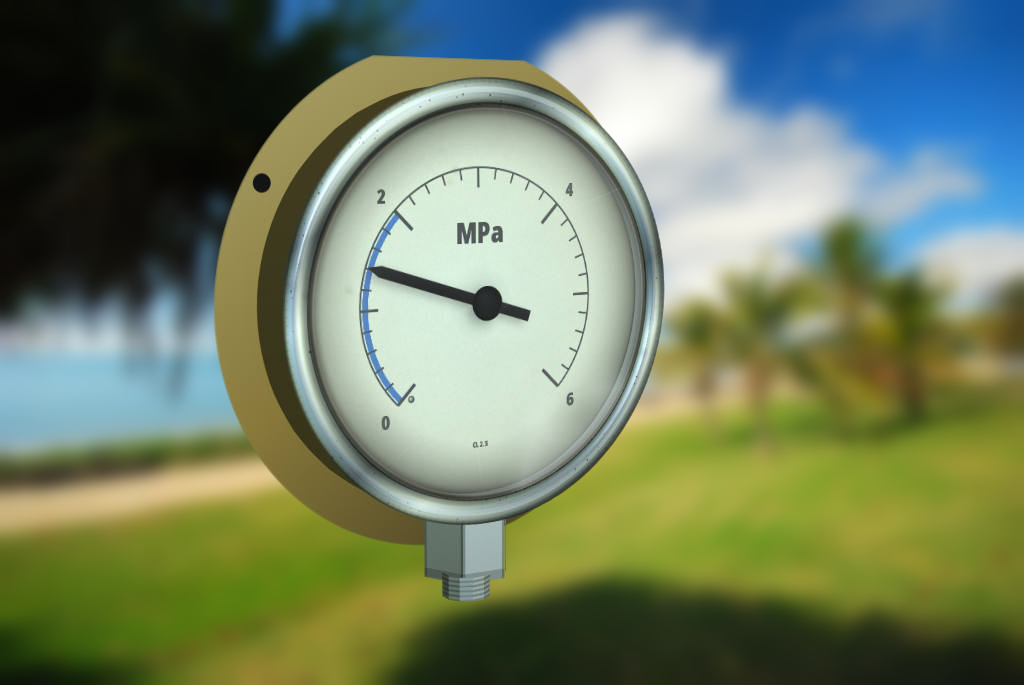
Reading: **1.4** MPa
